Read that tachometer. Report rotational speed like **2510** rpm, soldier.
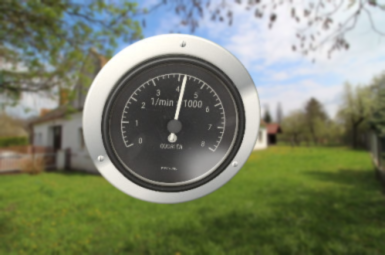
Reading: **4200** rpm
